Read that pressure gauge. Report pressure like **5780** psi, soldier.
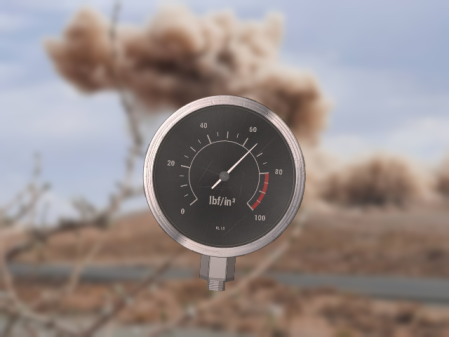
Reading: **65** psi
